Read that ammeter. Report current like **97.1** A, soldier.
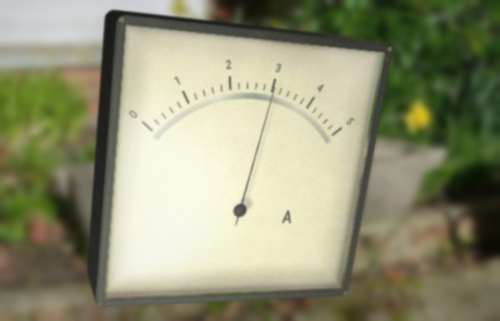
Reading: **3** A
